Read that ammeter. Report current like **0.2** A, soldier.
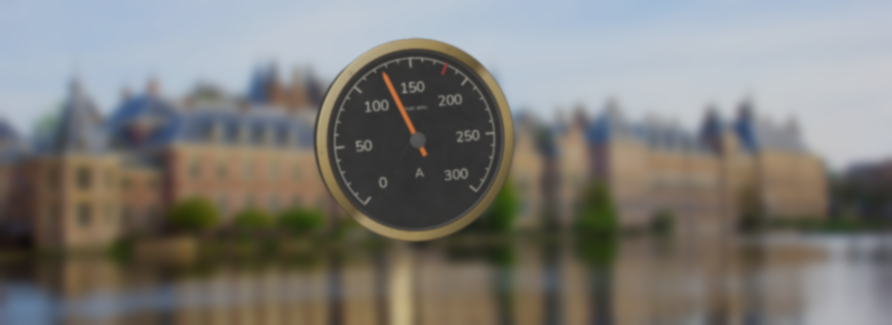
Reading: **125** A
